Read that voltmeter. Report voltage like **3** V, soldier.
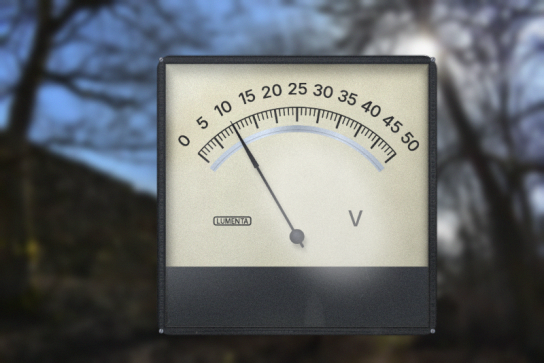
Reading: **10** V
